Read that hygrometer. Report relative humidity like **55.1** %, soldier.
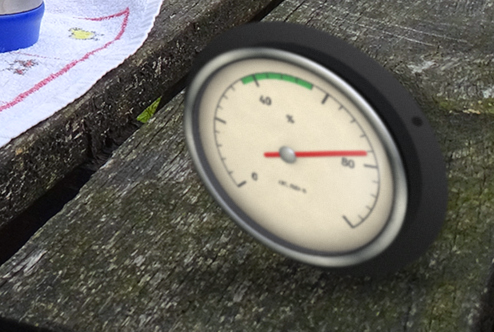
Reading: **76** %
